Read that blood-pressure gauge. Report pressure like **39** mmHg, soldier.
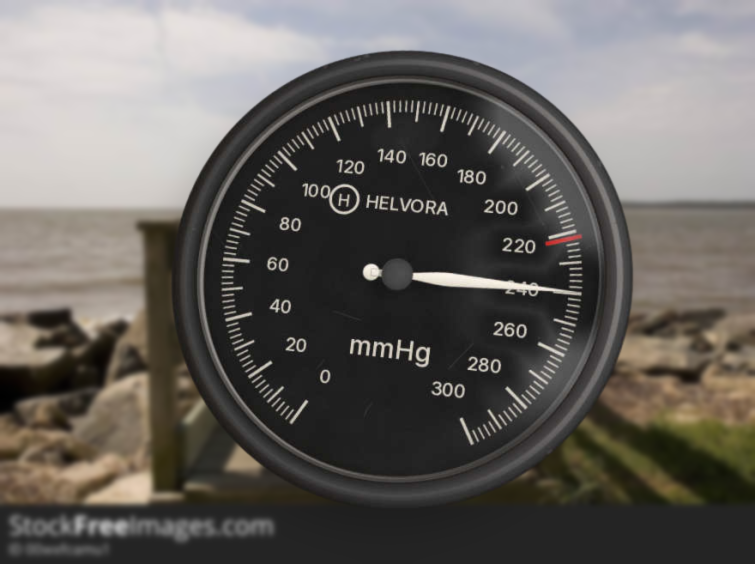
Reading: **240** mmHg
